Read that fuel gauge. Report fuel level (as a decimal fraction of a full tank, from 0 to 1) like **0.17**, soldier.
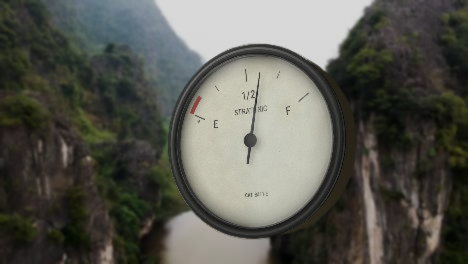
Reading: **0.625**
